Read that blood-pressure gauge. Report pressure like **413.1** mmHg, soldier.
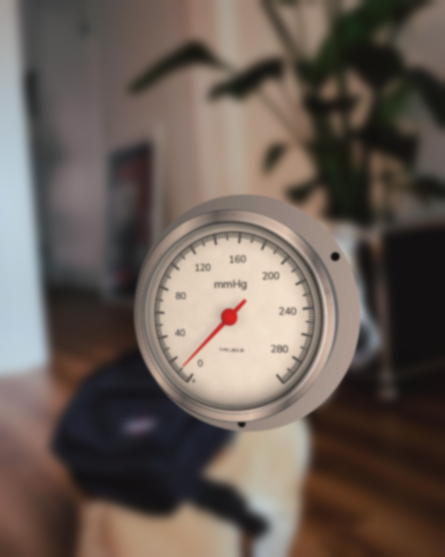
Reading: **10** mmHg
